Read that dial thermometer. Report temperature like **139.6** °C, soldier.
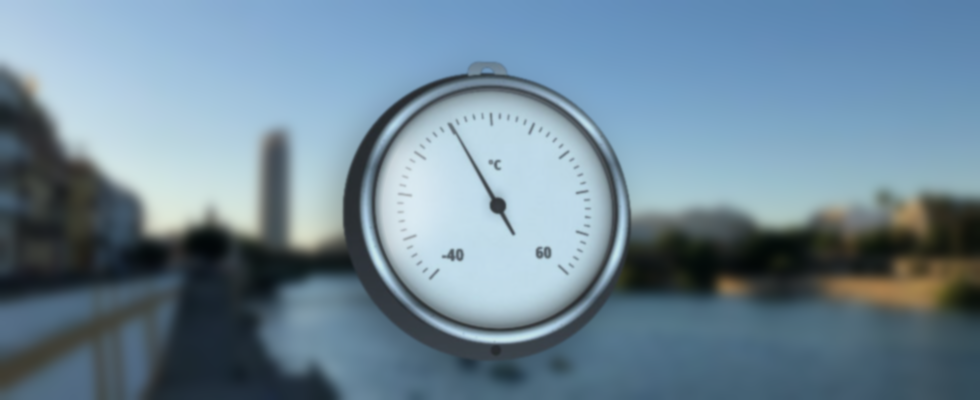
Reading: **0** °C
